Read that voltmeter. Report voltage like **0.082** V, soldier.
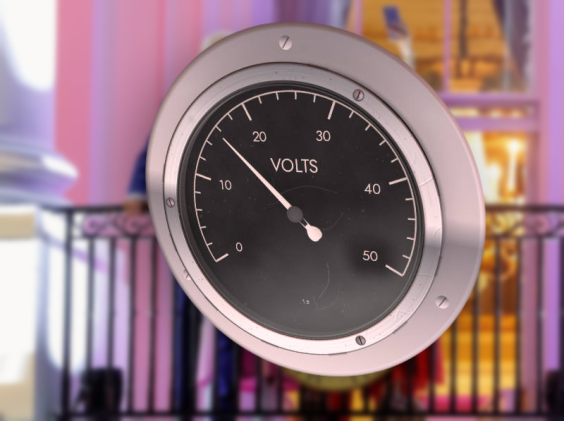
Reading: **16** V
